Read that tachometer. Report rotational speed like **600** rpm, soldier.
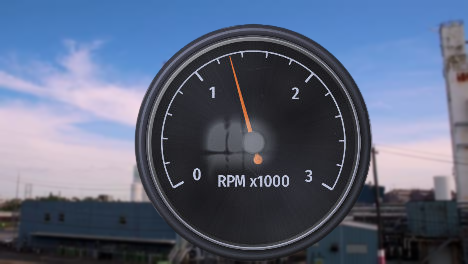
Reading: **1300** rpm
